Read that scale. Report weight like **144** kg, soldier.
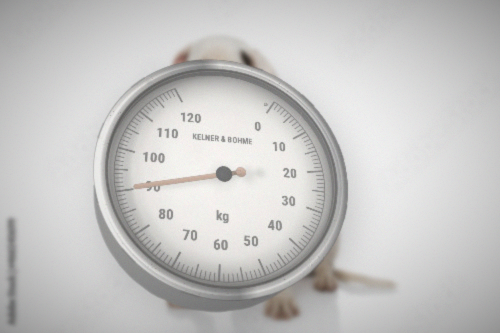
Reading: **90** kg
